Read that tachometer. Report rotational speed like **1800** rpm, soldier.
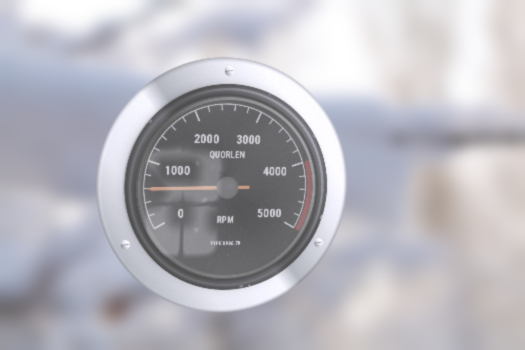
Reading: **600** rpm
